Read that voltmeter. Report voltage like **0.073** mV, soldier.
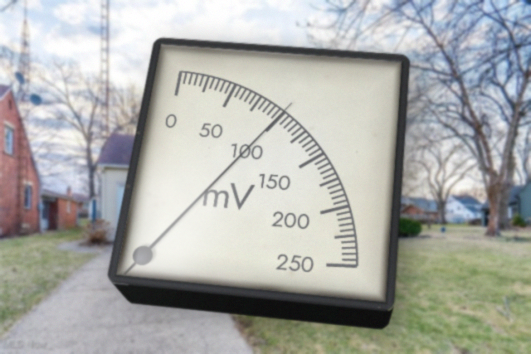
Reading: **100** mV
